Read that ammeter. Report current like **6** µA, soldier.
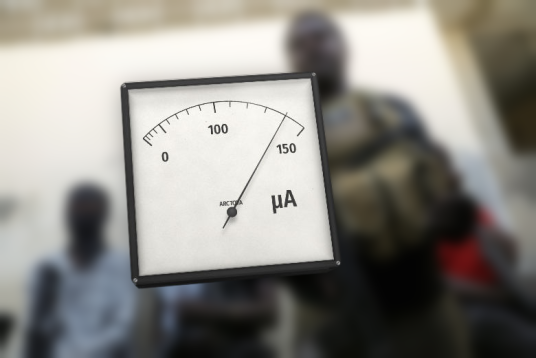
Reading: **140** µA
